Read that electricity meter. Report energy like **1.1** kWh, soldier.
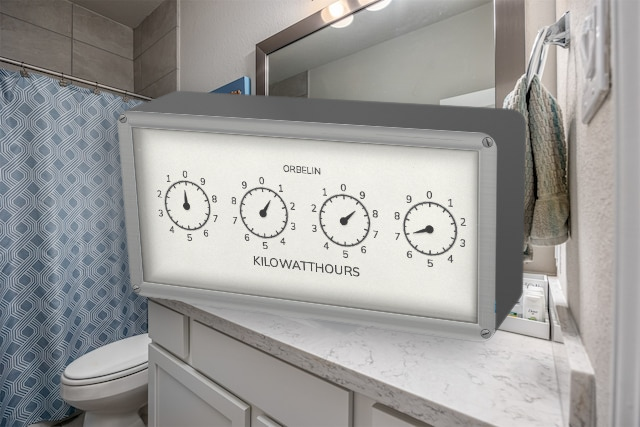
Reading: **87** kWh
